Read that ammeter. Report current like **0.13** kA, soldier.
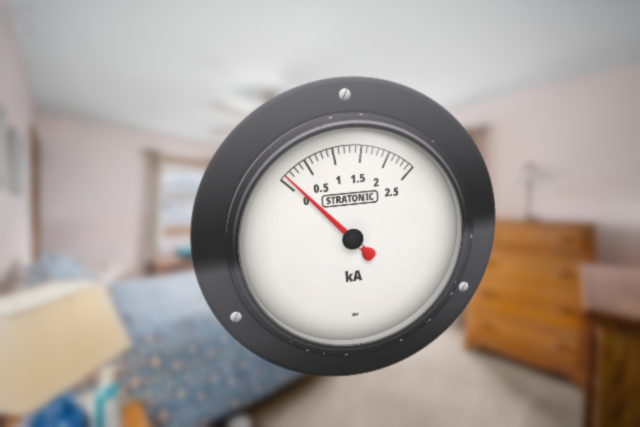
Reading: **0.1** kA
